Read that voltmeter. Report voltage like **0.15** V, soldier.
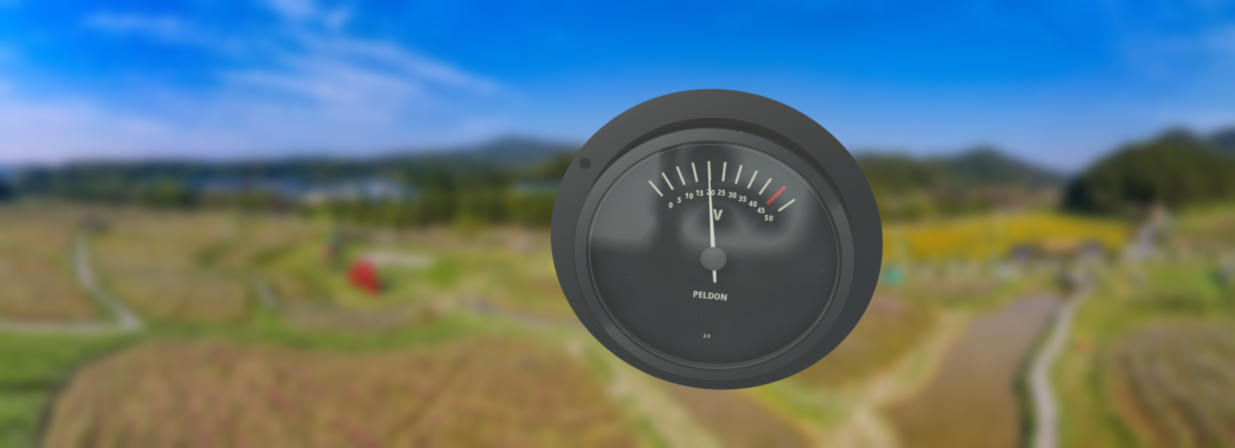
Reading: **20** V
